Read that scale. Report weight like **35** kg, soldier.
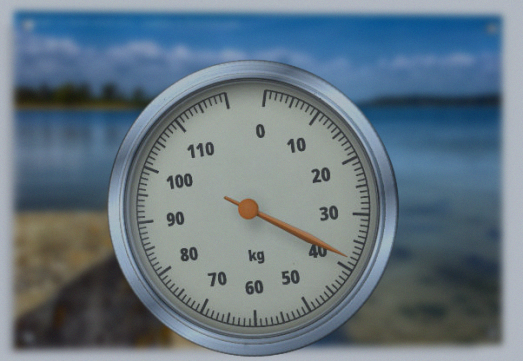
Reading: **38** kg
